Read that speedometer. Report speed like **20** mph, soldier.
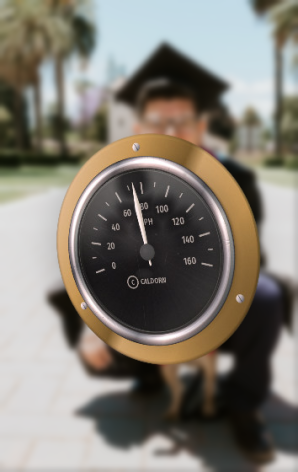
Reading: **75** mph
